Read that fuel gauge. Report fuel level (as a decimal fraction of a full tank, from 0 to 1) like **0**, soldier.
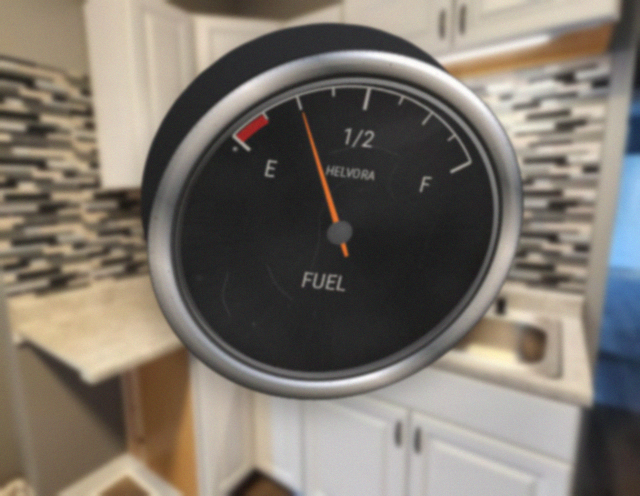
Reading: **0.25**
